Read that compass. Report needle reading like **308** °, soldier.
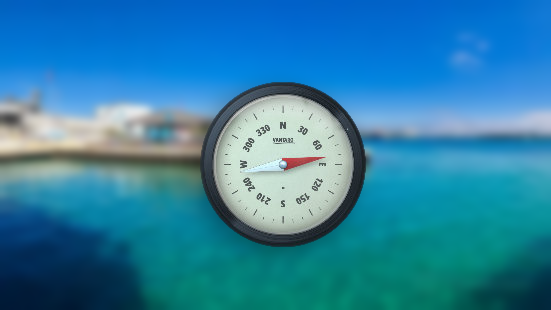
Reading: **80** °
